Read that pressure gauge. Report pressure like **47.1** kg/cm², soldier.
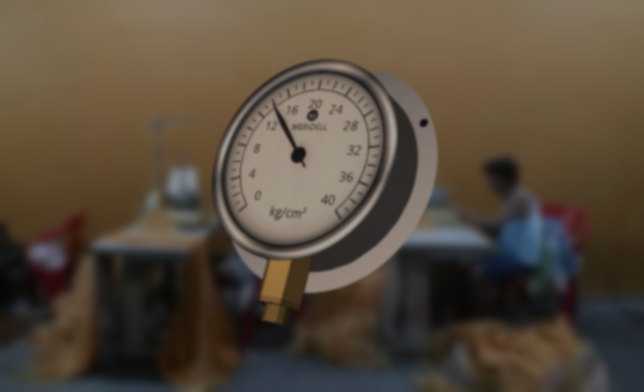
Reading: **14** kg/cm²
